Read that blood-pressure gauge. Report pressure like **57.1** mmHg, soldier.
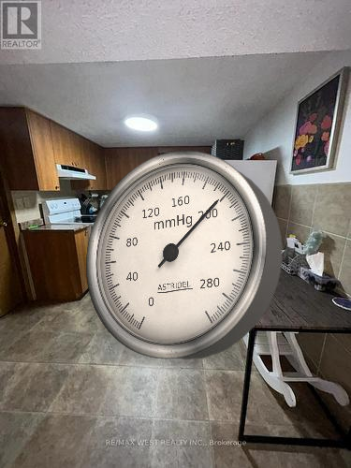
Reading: **200** mmHg
